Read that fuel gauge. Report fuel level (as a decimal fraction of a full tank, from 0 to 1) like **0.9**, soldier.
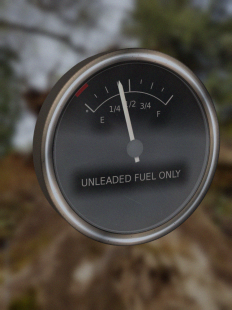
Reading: **0.375**
